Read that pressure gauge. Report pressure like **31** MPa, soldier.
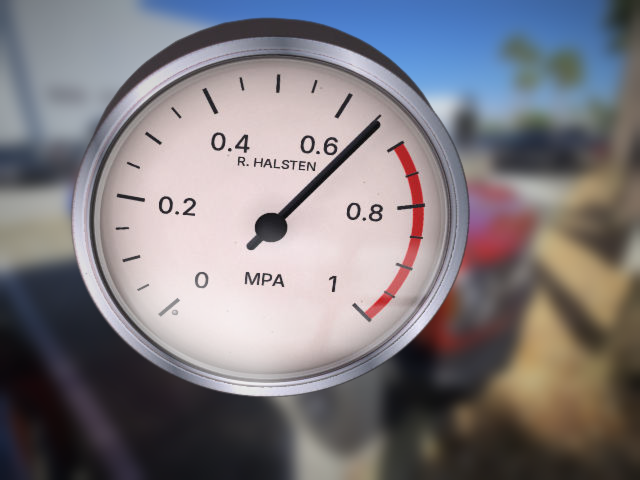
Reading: **0.65** MPa
